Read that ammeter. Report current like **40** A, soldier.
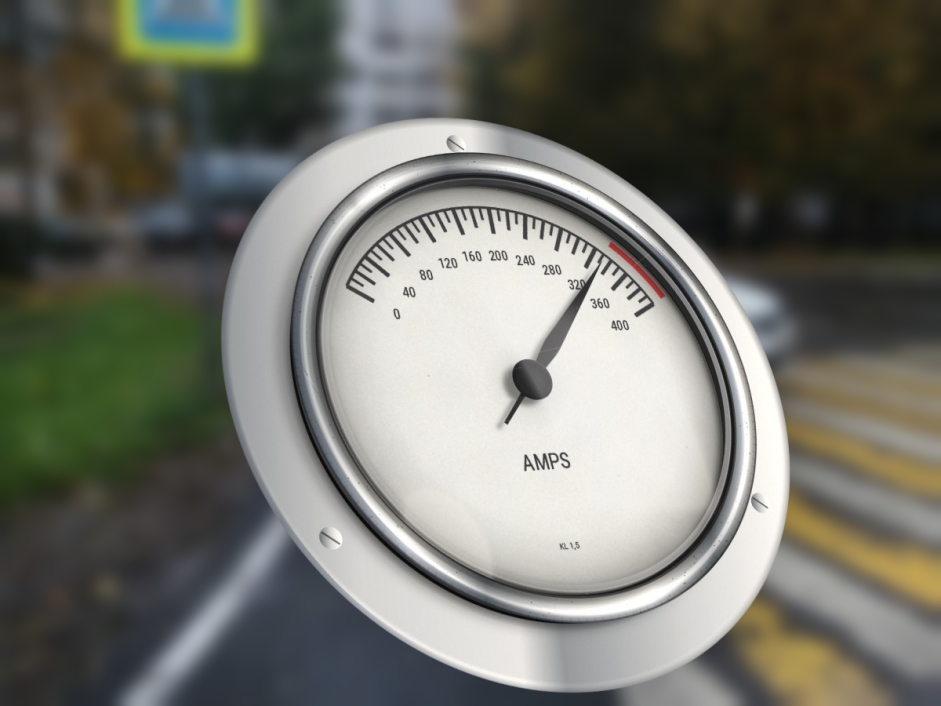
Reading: **330** A
